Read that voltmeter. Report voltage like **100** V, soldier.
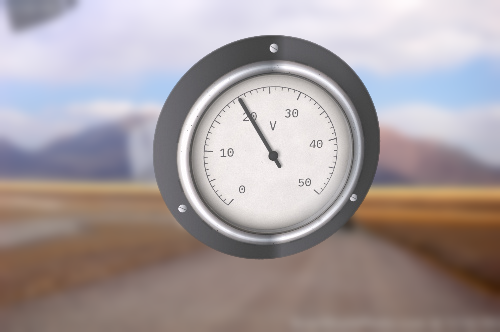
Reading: **20** V
